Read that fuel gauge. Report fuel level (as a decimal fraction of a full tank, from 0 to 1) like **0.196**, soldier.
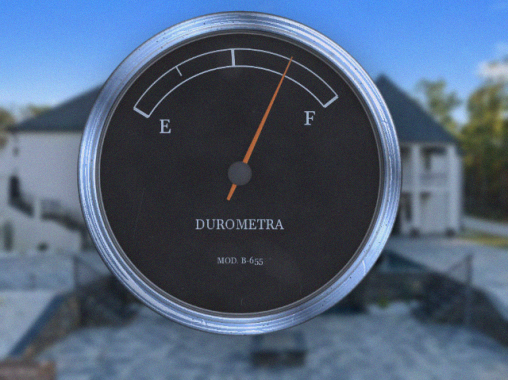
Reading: **0.75**
